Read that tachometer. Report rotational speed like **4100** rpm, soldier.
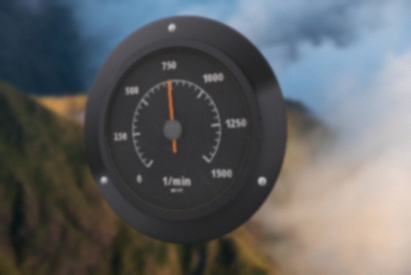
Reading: **750** rpm
